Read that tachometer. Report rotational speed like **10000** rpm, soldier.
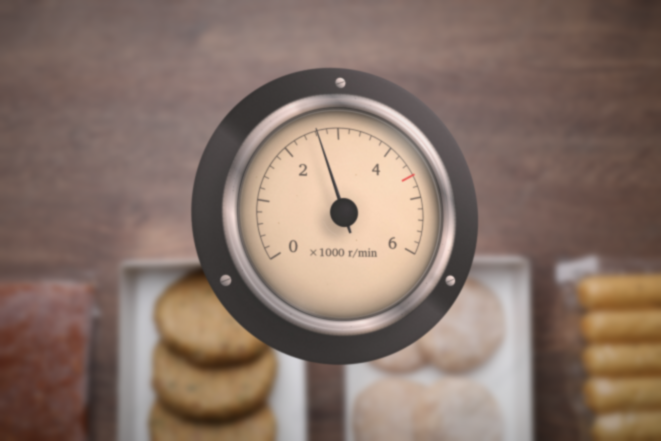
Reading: **2600** rpm
